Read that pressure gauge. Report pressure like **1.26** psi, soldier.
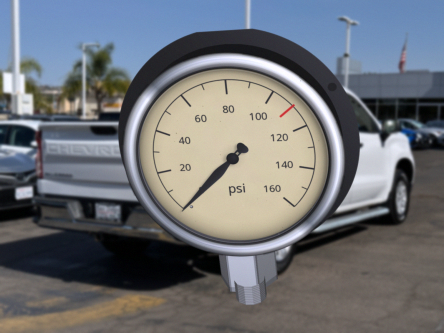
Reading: **0** psi
